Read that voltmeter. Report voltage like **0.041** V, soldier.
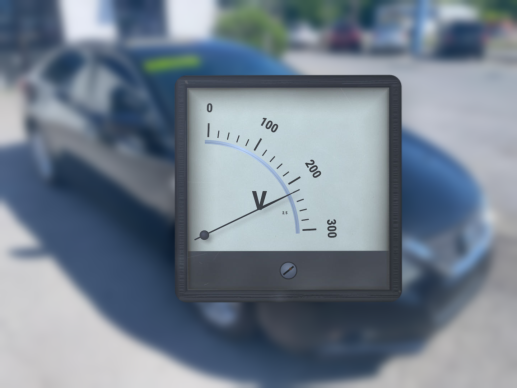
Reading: **220** V
